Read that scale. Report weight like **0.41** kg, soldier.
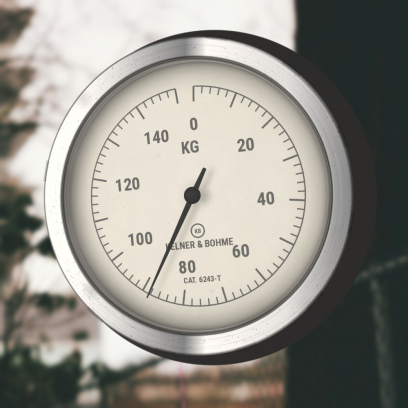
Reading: **88** kg
